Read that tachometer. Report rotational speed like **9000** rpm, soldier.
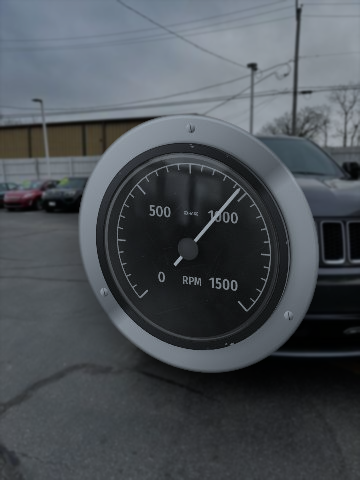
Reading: **975** rpm
